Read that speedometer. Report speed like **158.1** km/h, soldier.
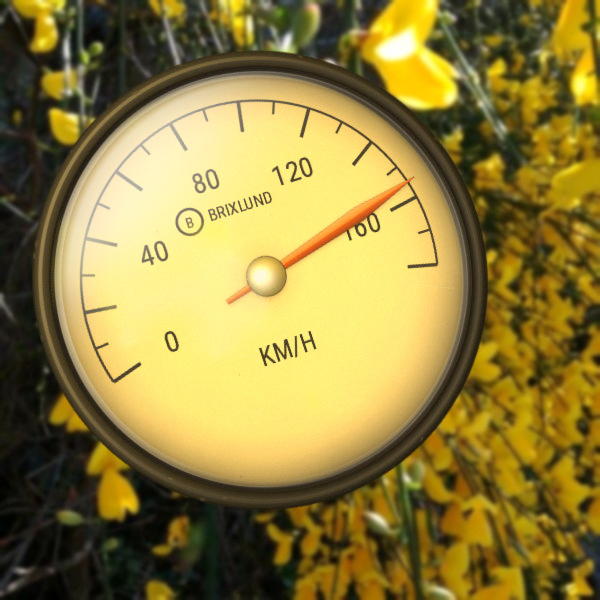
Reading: **155** km/h
